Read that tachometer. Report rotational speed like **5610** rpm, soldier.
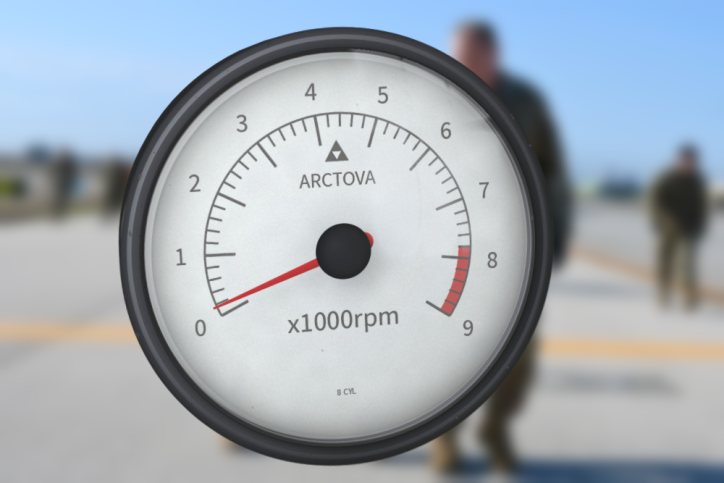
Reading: **200** rpm
